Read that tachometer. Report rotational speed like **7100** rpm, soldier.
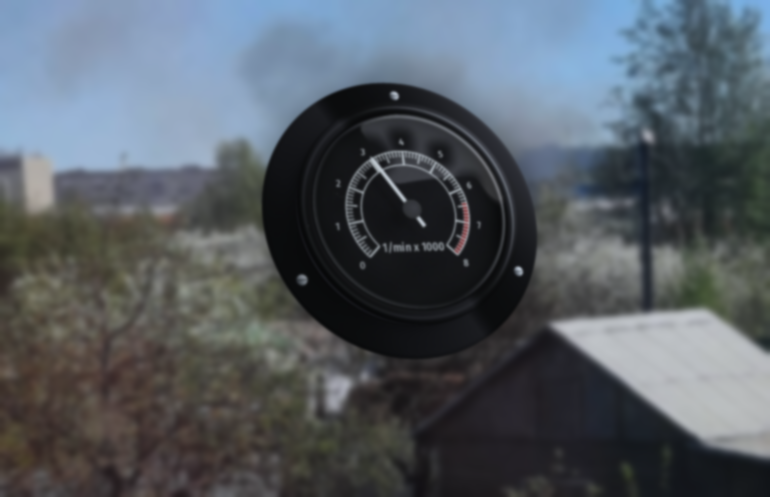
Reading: **3000** rpm
